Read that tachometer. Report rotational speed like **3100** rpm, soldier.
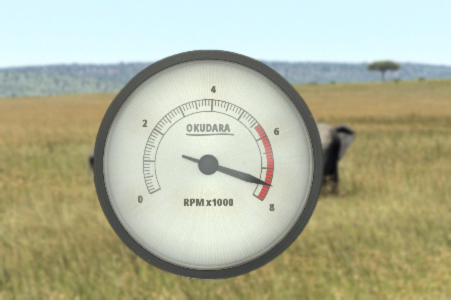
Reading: **7500** rpm
